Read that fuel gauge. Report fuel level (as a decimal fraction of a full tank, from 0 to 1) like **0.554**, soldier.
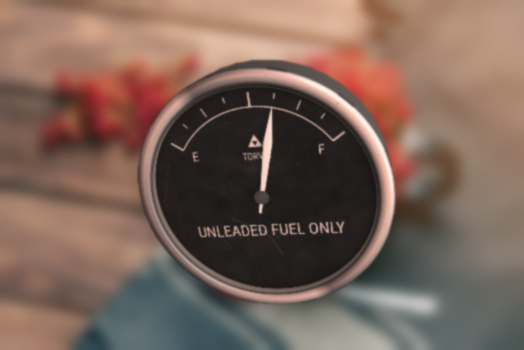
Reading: **0.625**
